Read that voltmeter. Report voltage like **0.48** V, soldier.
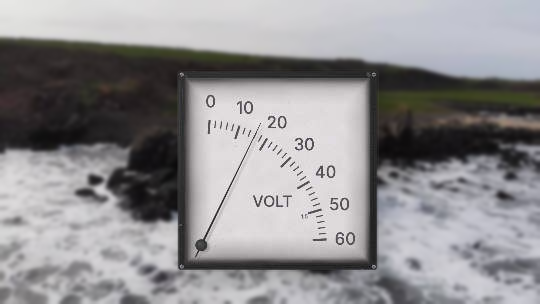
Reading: **16** V
